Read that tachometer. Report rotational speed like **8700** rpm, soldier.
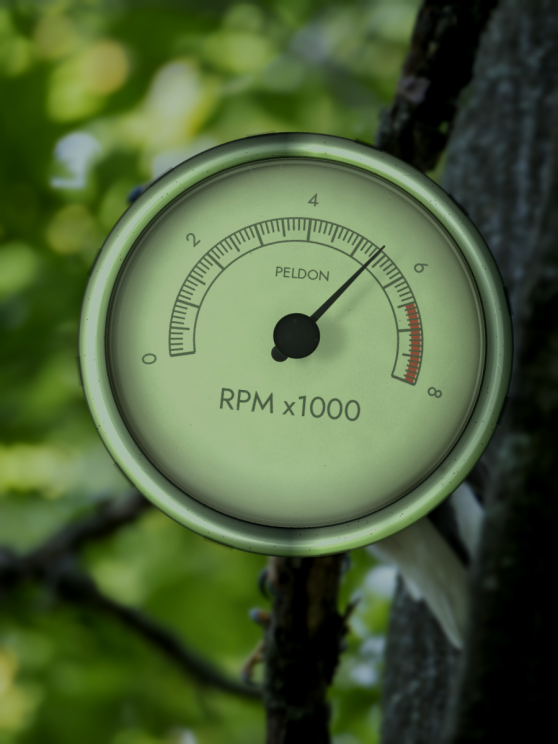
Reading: **5400** rpm
